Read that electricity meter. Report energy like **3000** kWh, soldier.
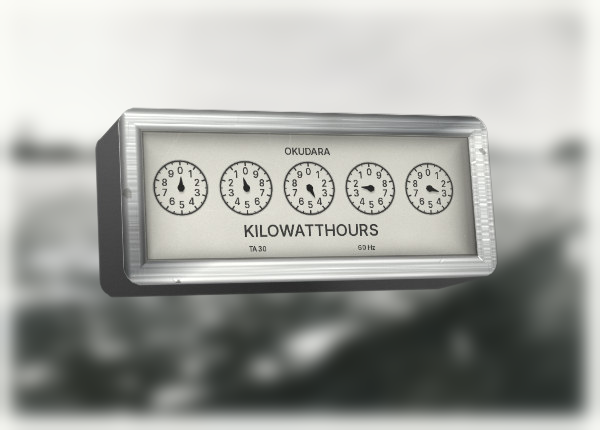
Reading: **423** kWh
